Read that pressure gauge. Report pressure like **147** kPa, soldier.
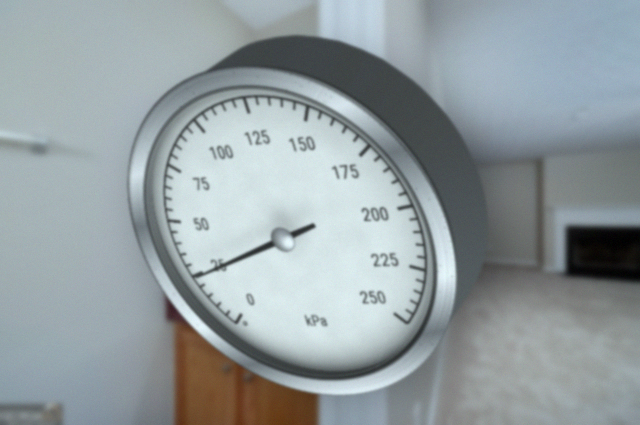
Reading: **25** kPa
